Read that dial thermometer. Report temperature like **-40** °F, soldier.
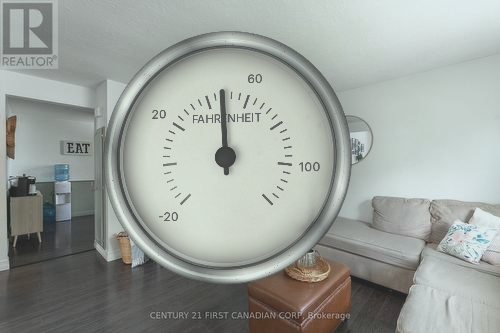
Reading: **48** °F
